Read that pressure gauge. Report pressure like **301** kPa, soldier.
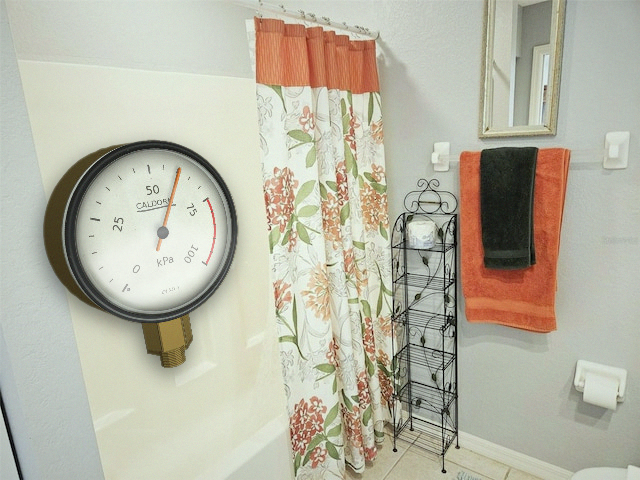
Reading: **60** kPa
